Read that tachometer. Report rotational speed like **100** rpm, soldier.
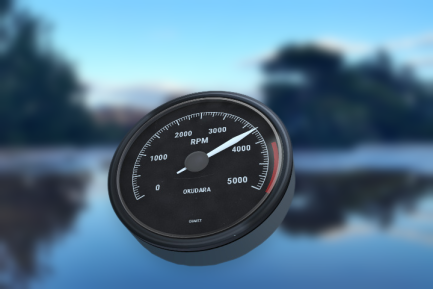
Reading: **3750** rpm
